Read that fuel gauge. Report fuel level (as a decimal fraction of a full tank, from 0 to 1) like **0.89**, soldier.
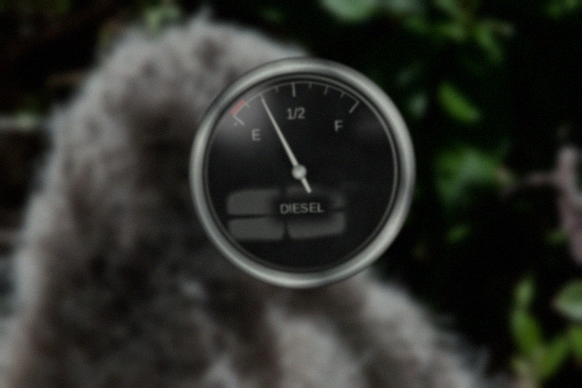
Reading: **0.25**
